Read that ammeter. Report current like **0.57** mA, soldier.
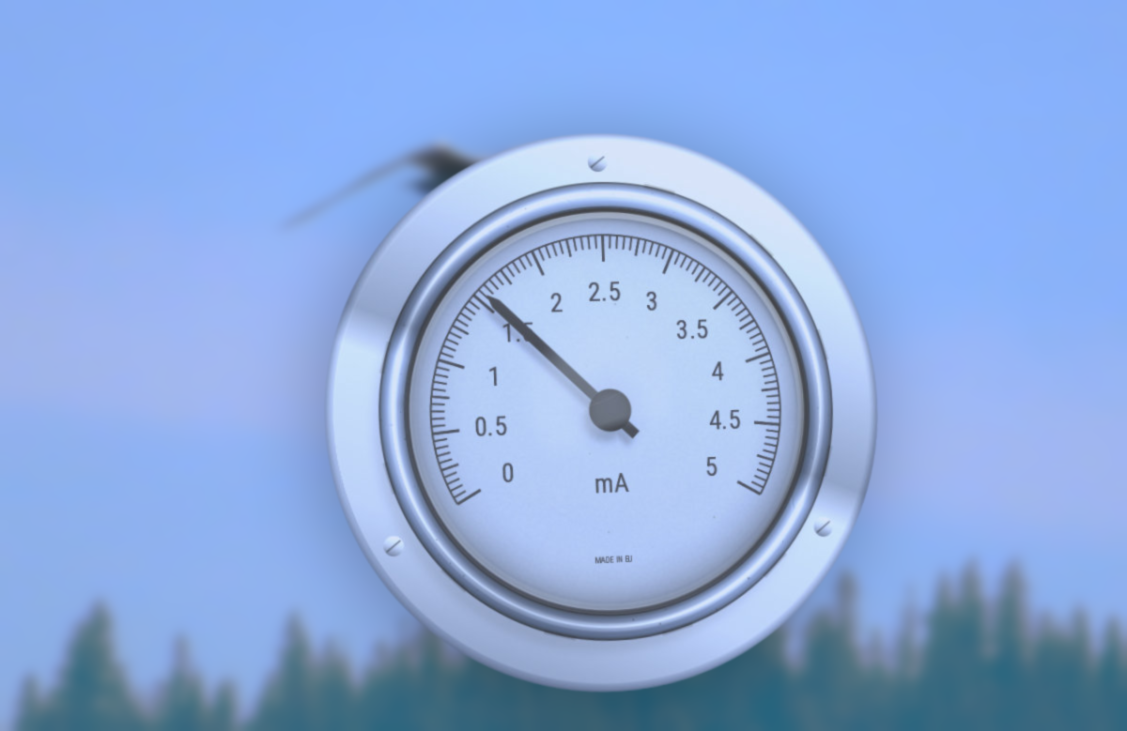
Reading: **1.55** mA
